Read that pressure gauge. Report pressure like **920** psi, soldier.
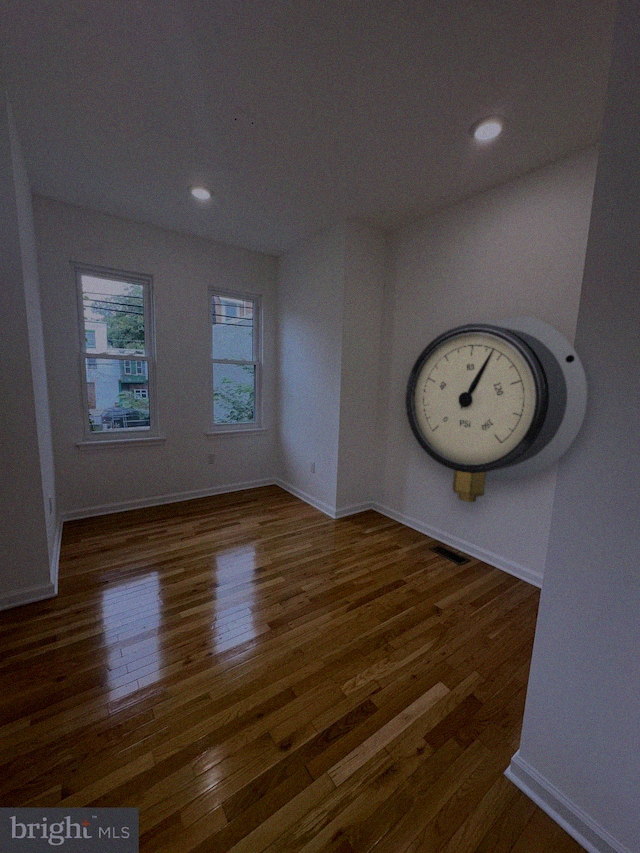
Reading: **95** psi
